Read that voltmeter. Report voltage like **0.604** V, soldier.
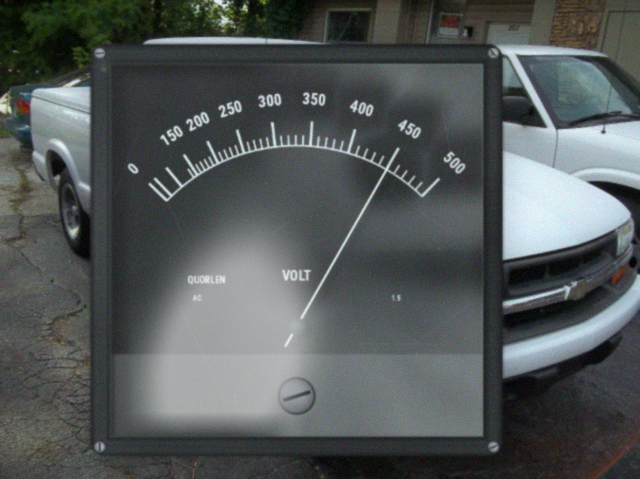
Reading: **450** V
